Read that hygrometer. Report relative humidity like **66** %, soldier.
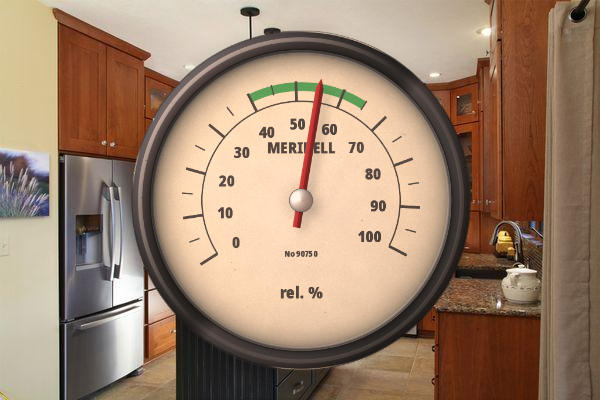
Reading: **55** %
